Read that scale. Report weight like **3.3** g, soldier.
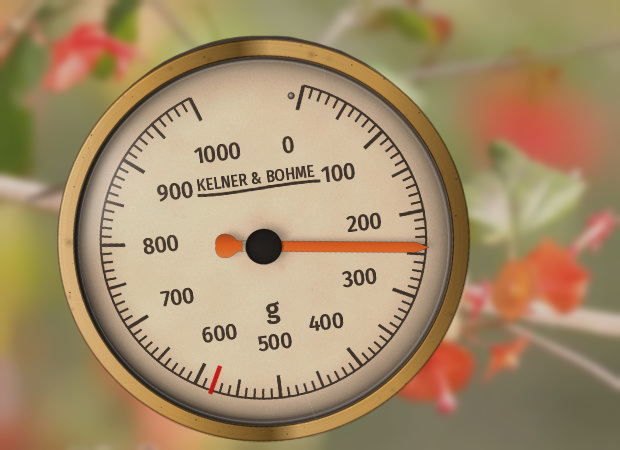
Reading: **240** g
